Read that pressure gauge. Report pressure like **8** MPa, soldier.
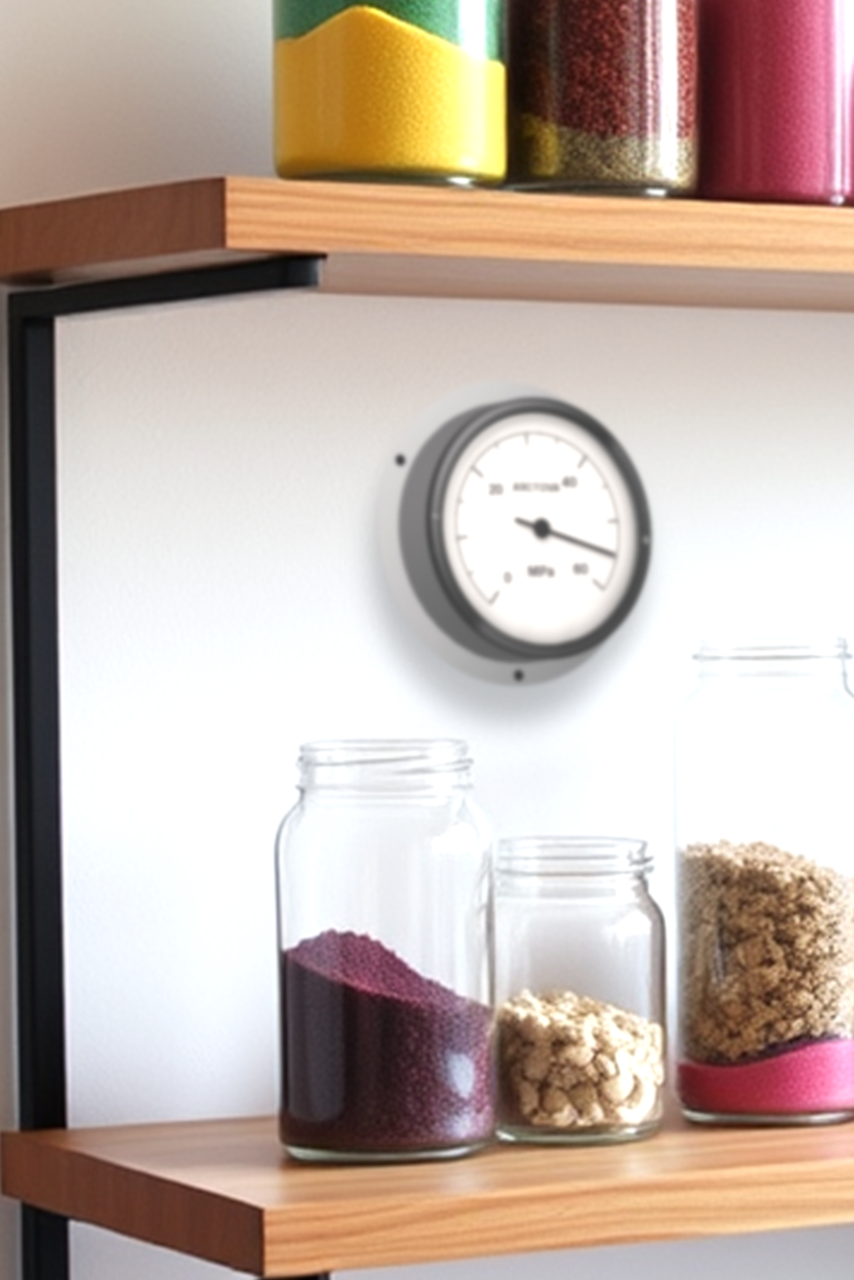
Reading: **55** MPa
